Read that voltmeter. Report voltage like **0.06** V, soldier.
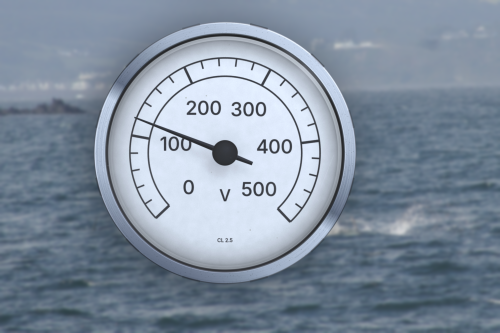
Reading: **120** V
